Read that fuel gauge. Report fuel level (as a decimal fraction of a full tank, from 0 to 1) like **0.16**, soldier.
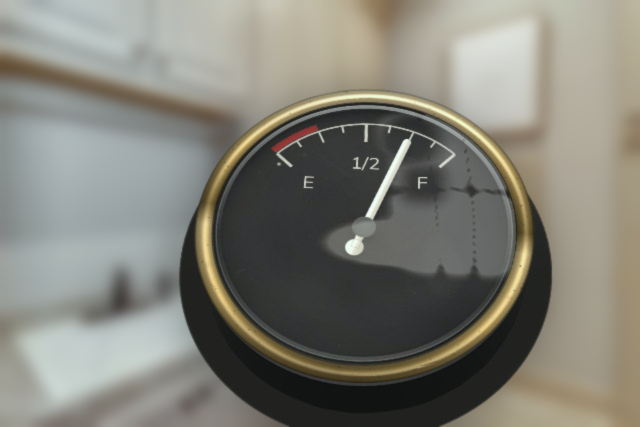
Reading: **0.75**
